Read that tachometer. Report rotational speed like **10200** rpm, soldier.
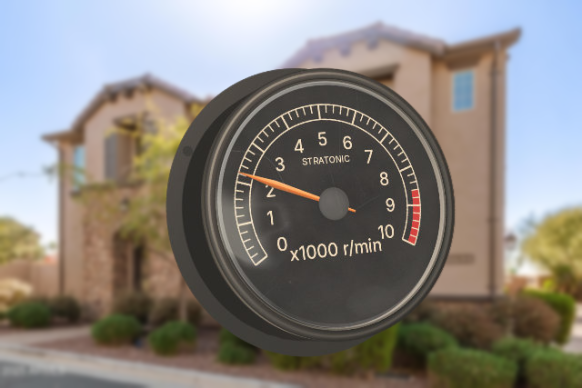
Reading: **2200** rpm
